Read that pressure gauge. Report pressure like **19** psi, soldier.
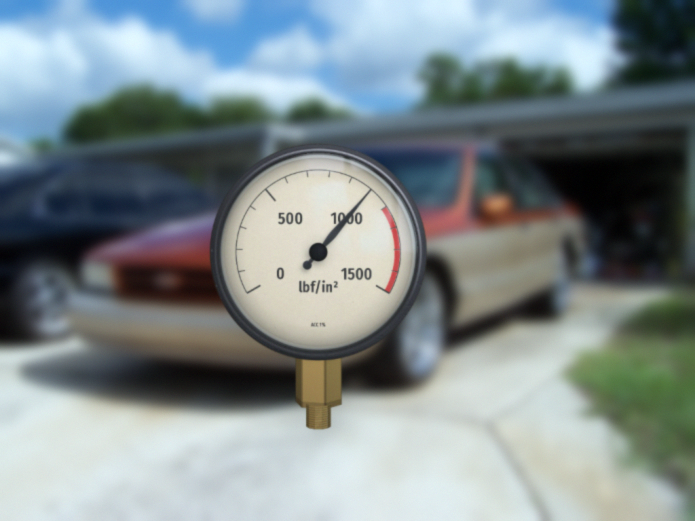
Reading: **1000** psi
